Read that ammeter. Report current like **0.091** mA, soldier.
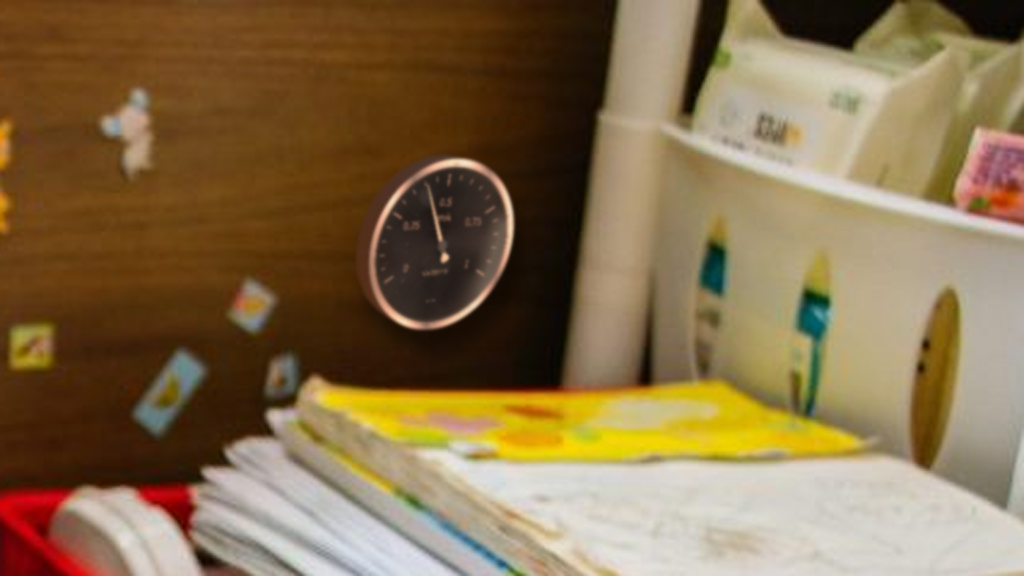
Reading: **0.4** mA
